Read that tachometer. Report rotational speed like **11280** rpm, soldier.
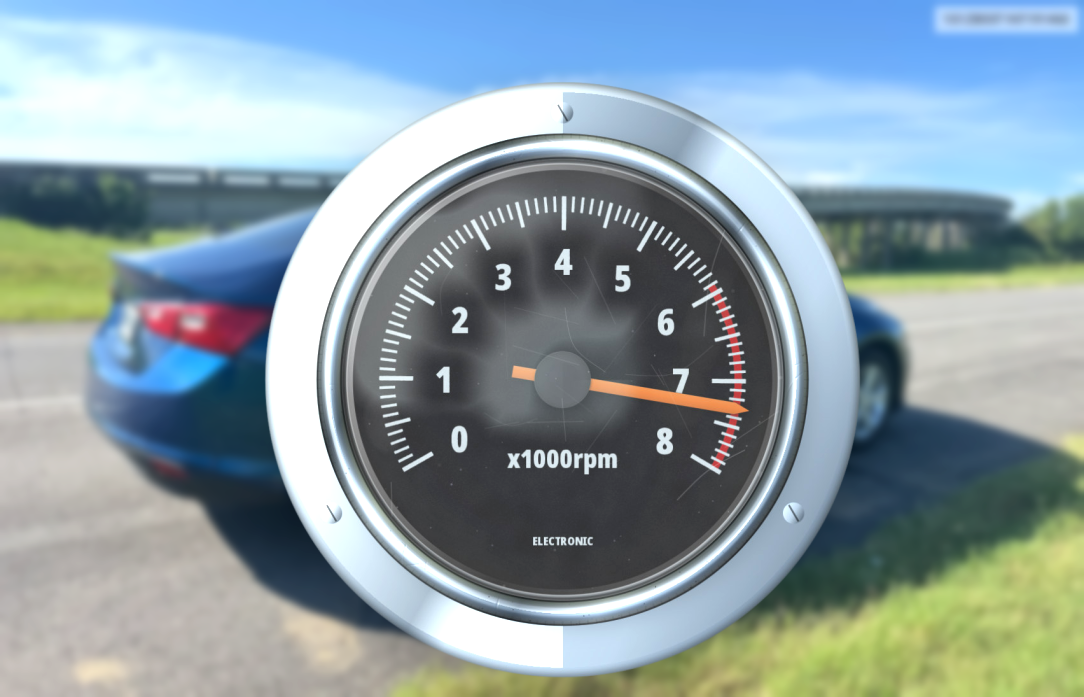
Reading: **7300** rpm
